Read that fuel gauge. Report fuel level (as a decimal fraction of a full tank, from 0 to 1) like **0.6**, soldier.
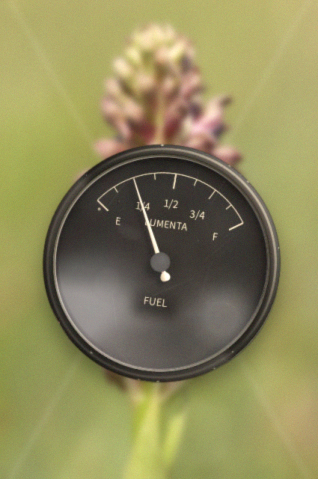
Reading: **0.25**
